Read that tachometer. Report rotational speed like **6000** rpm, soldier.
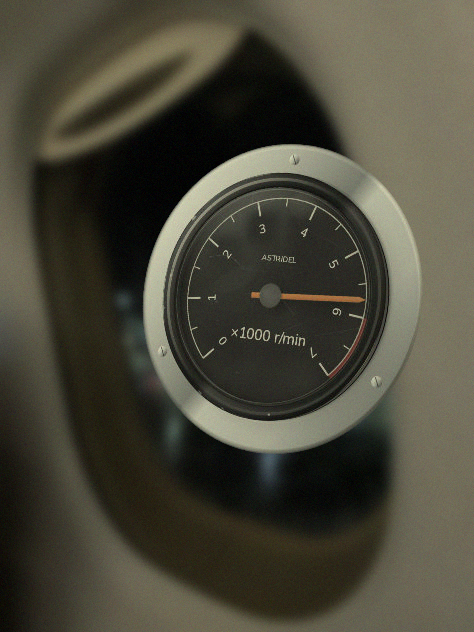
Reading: **5750** rpm
